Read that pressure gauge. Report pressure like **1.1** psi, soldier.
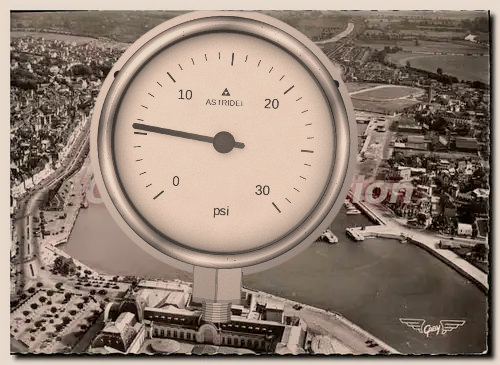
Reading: **5.5** psi
